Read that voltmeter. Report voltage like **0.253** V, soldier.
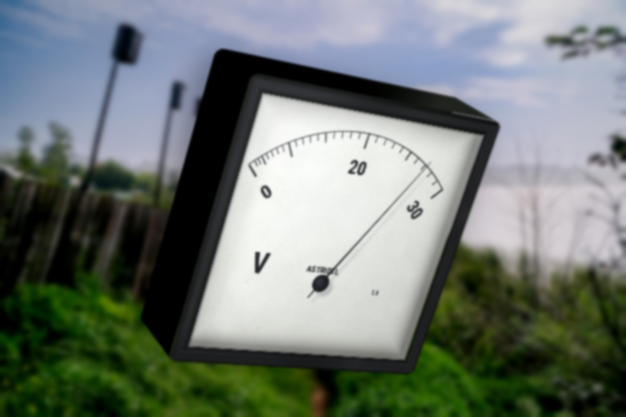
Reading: **27** V
